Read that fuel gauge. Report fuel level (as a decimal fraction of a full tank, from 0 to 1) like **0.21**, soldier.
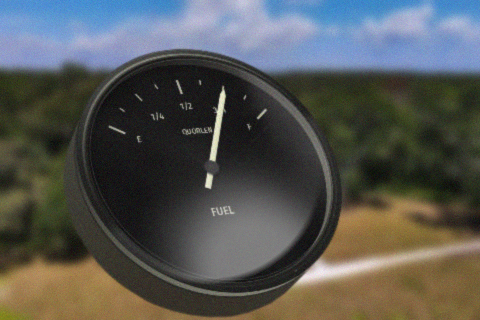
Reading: **0.75**
